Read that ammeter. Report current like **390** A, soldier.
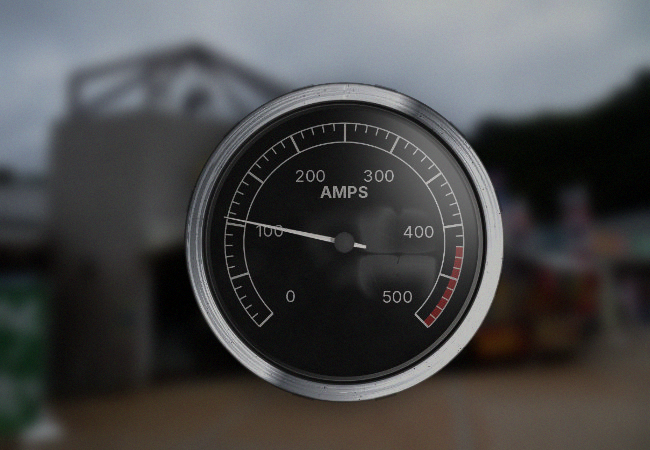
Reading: **105** A
